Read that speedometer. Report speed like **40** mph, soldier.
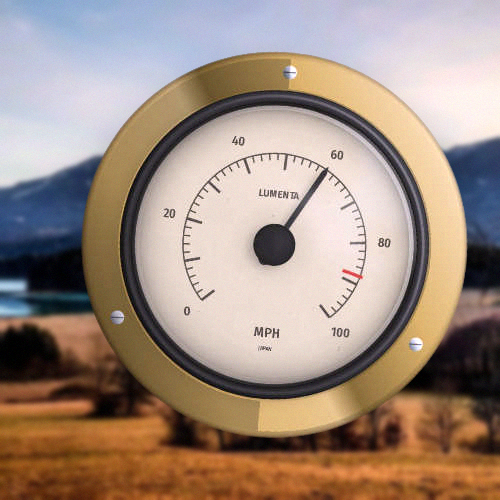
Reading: **60** mph
